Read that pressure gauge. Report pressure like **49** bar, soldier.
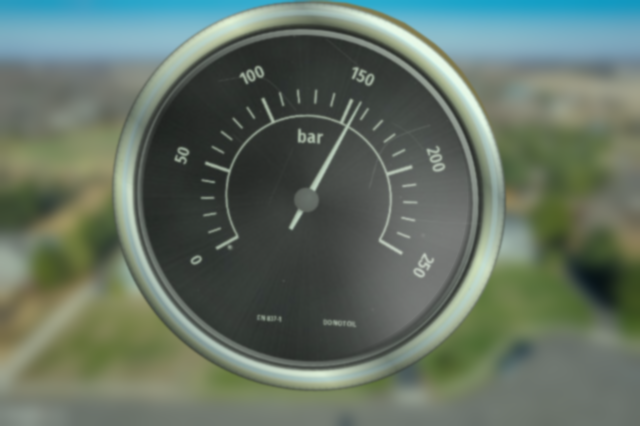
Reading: **155** bar
